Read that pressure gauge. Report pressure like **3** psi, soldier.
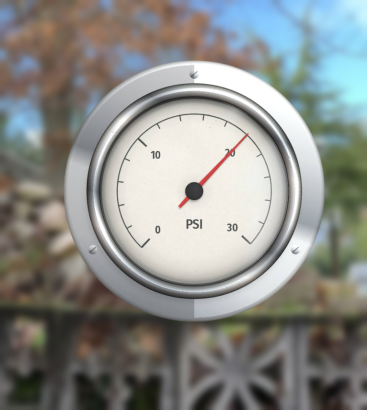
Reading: **20** psi
